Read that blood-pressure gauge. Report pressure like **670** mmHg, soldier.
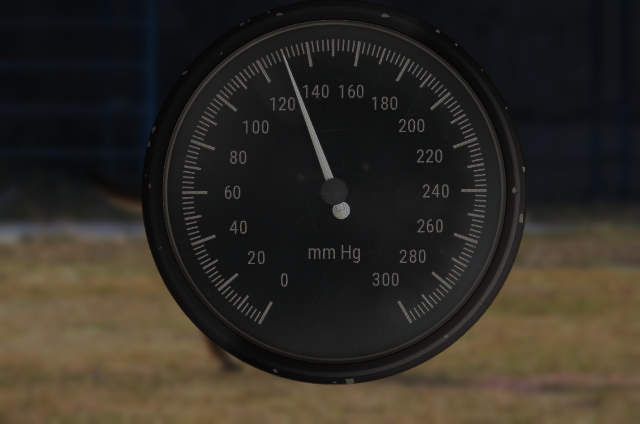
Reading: **130** mmHg
